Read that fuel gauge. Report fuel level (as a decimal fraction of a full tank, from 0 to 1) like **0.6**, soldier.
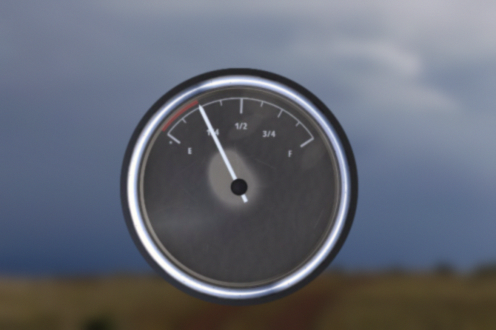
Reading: **0.25**
